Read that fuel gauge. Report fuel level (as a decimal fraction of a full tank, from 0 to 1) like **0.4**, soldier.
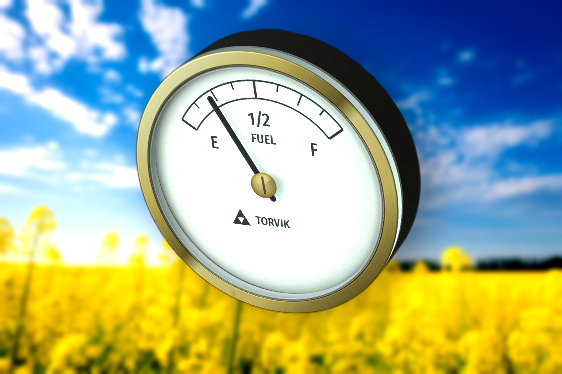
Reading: **0.25**
